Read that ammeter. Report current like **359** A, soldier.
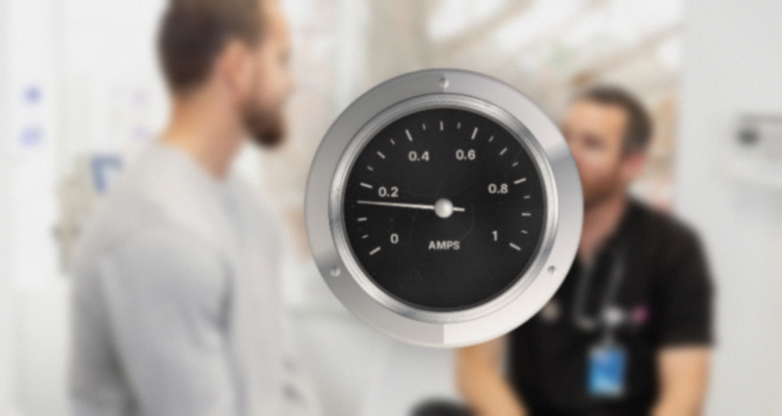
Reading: **0.15** A
